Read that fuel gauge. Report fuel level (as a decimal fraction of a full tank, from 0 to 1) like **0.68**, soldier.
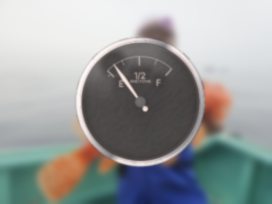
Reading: **0.125**
